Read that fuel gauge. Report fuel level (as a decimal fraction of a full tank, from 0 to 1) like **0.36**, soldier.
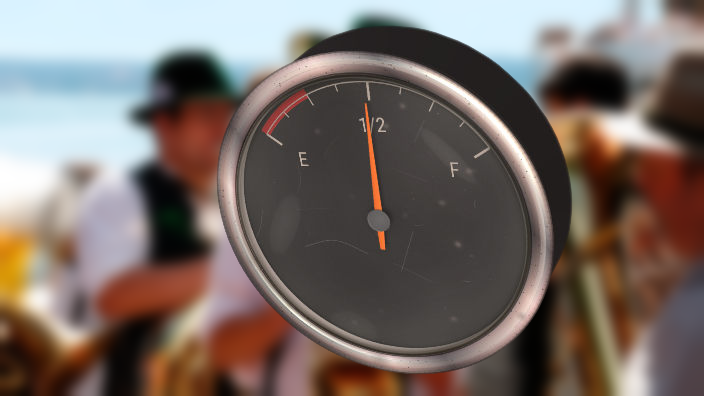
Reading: **0.5**
